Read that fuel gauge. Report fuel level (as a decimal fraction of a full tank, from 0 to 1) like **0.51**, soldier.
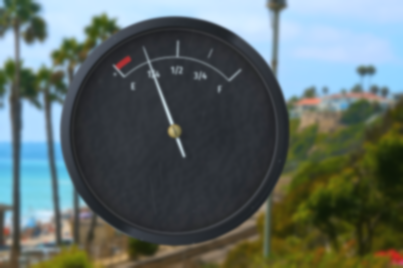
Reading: **0.25**
